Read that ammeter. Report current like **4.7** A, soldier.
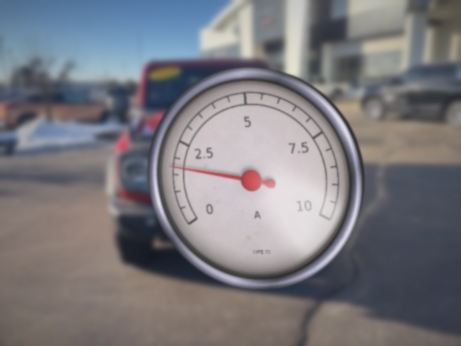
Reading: **1.75** A
